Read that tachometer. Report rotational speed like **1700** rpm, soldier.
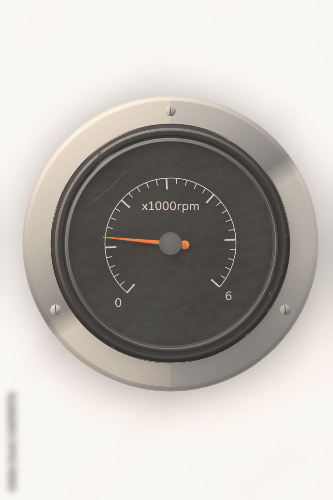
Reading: **1200** rpm
